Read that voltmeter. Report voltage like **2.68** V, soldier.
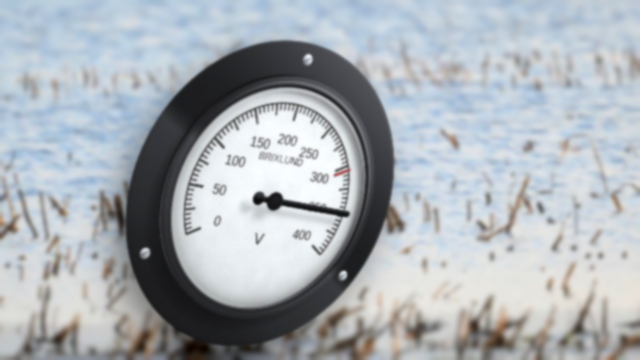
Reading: **350** V
